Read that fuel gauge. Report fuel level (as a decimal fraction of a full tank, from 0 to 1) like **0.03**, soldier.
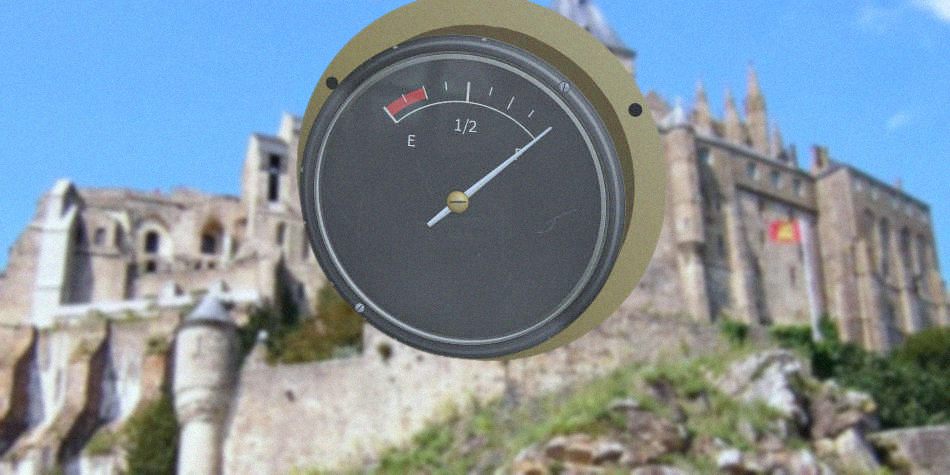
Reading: **1**
